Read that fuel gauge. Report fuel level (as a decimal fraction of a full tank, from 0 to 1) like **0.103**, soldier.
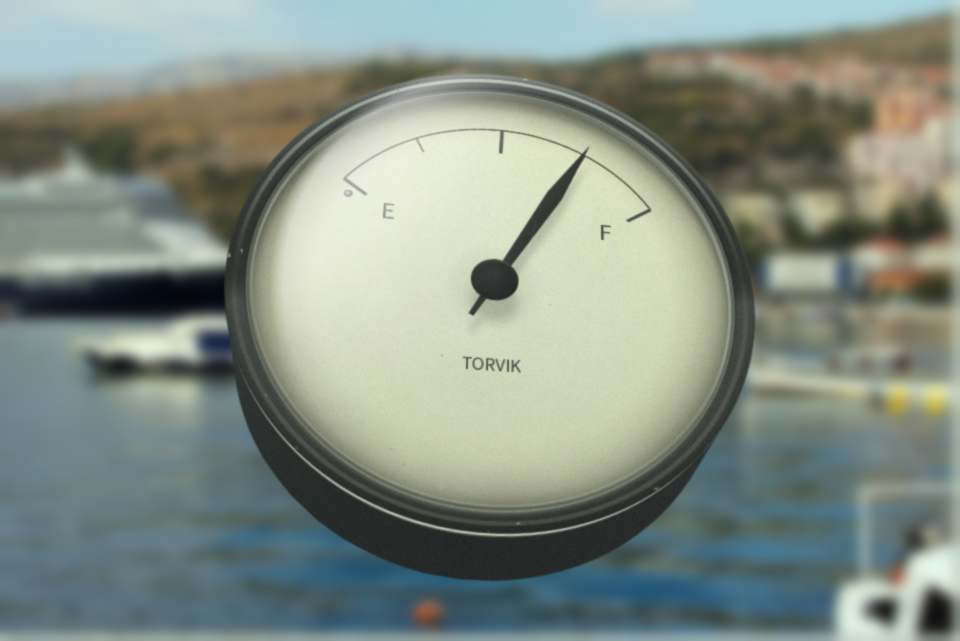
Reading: **0.75**
